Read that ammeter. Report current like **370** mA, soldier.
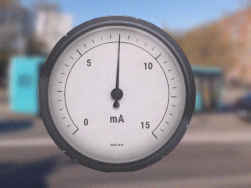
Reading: **7.5** mA
